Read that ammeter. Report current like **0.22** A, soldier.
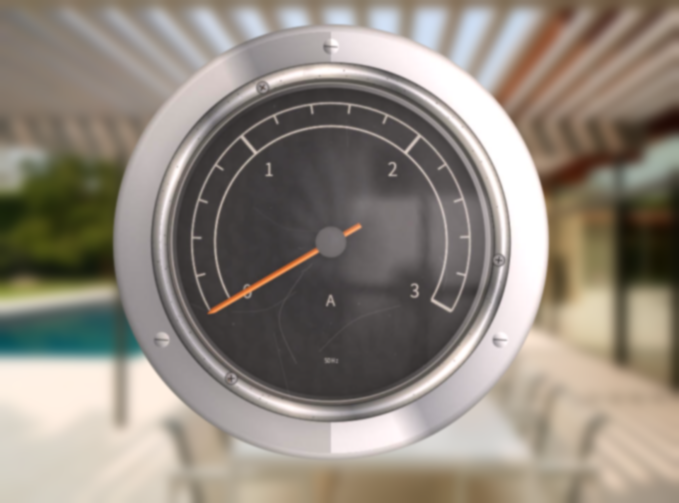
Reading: **0** A
